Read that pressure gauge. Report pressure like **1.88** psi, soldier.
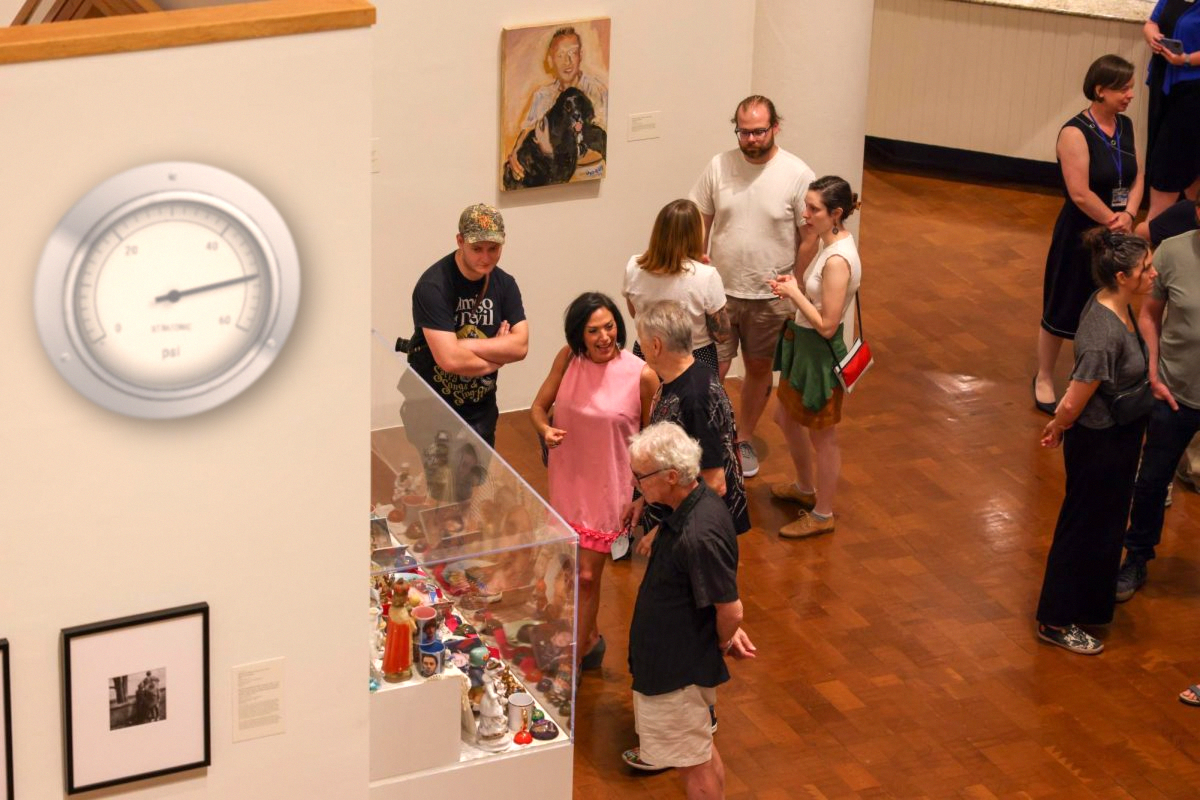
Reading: **50** psi
